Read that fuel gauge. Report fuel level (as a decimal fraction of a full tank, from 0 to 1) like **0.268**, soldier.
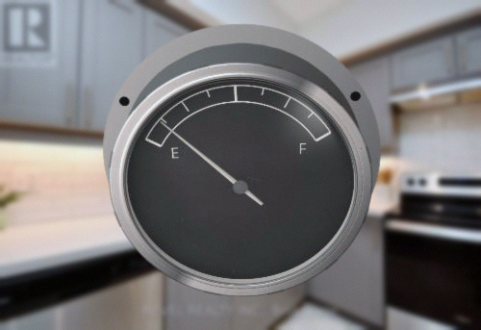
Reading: **0.125**
